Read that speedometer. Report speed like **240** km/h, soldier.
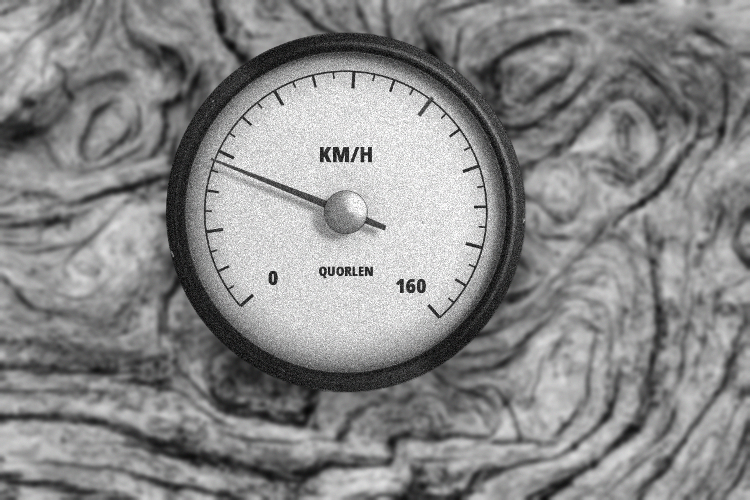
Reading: **37.5** km/h
